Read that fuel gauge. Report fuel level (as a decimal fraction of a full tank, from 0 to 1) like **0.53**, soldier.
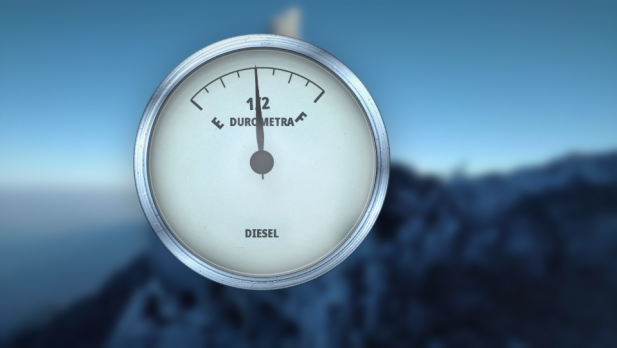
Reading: **0.5**
